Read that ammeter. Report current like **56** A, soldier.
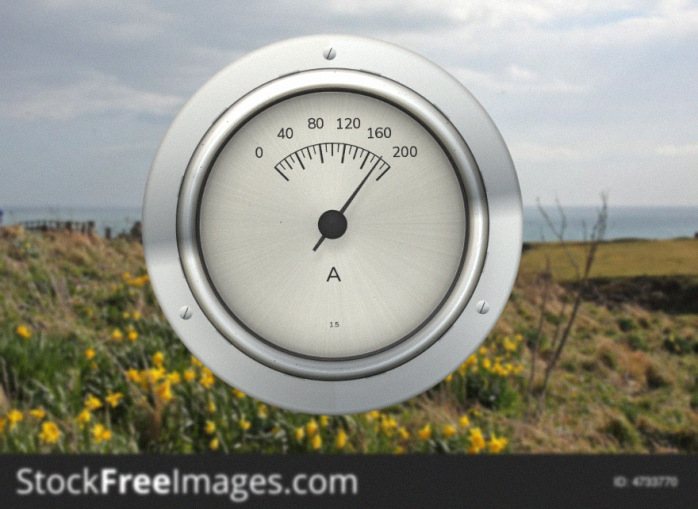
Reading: **180** A
